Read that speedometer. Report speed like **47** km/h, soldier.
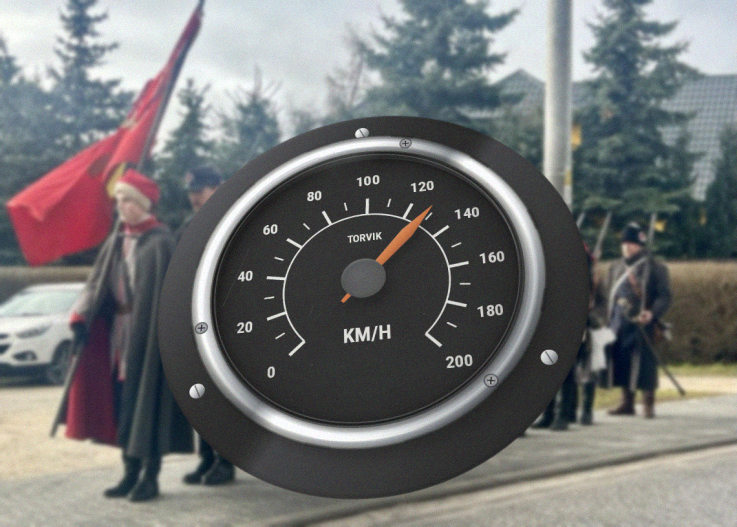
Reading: **130** km/h
